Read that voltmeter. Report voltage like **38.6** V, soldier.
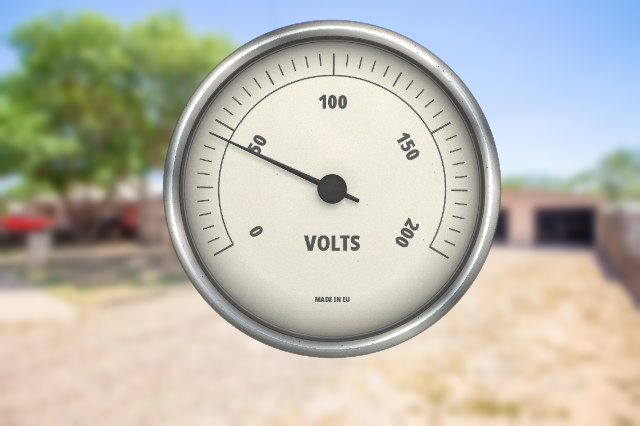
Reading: **45** V
